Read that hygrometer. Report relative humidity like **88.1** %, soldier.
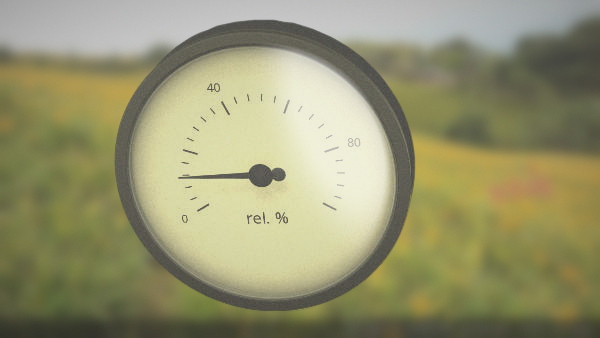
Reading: **12** %
